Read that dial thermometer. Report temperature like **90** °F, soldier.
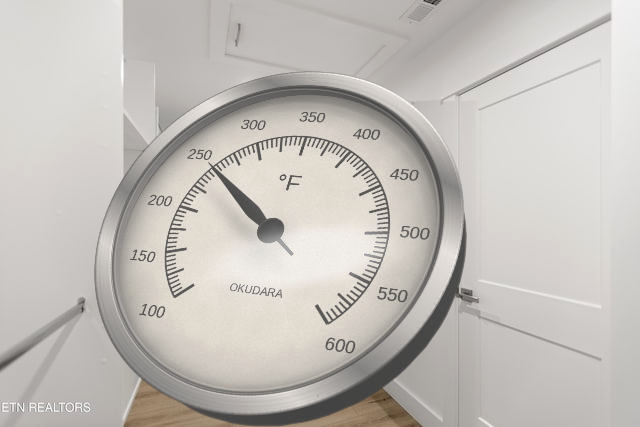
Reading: **250** °F
